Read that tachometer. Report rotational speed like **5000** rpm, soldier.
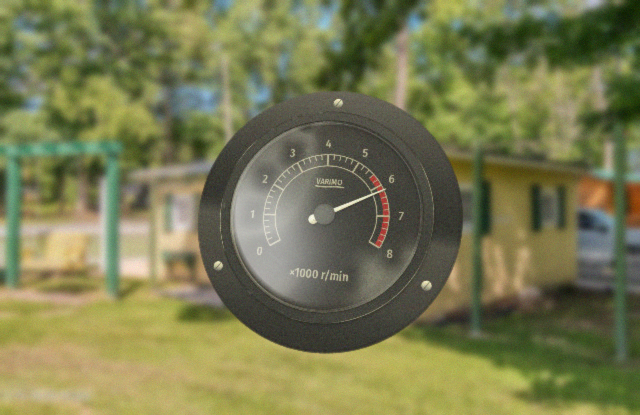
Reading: **6200** rpm
